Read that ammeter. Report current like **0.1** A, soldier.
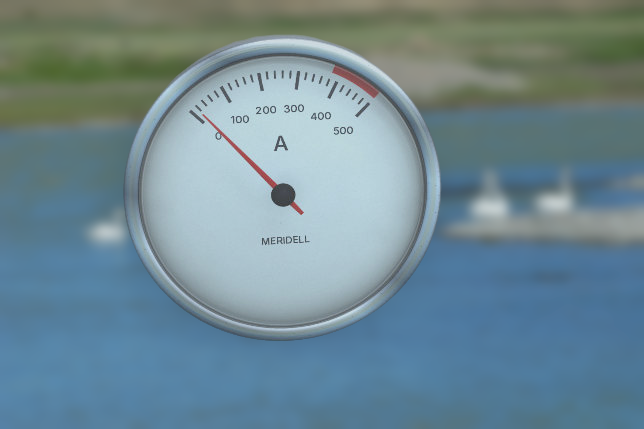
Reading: **20** A
